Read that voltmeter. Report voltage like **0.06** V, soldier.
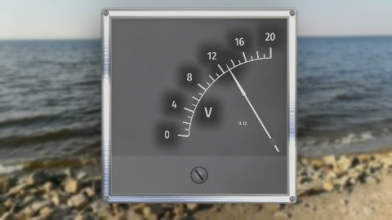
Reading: **13** V
